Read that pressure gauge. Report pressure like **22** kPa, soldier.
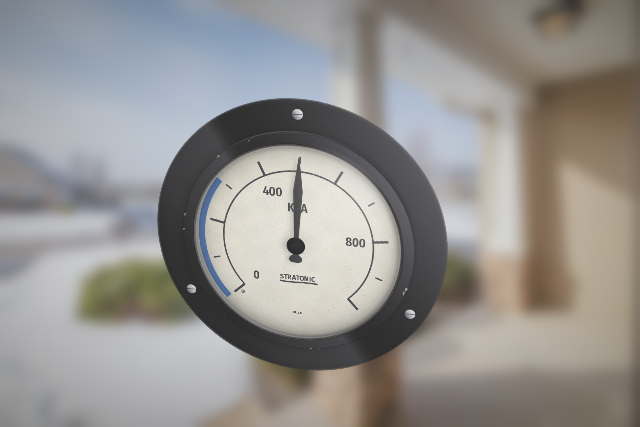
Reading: **500** kPa
